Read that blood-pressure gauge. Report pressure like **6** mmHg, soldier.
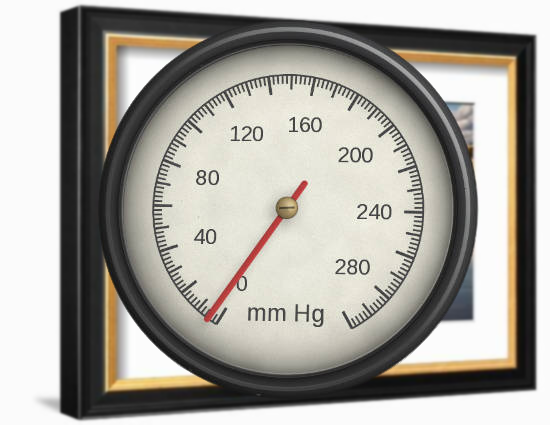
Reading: **4** mmHg
